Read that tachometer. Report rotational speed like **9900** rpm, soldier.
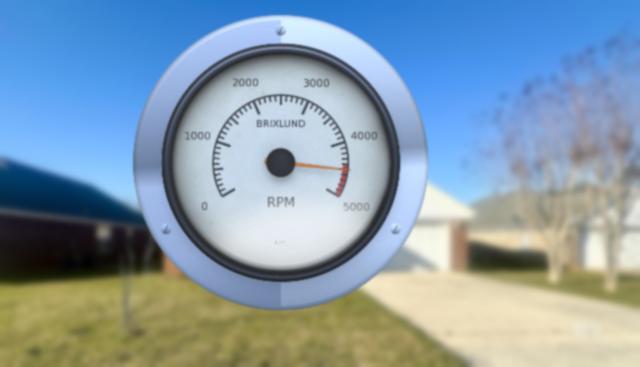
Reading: **4500** rpm
